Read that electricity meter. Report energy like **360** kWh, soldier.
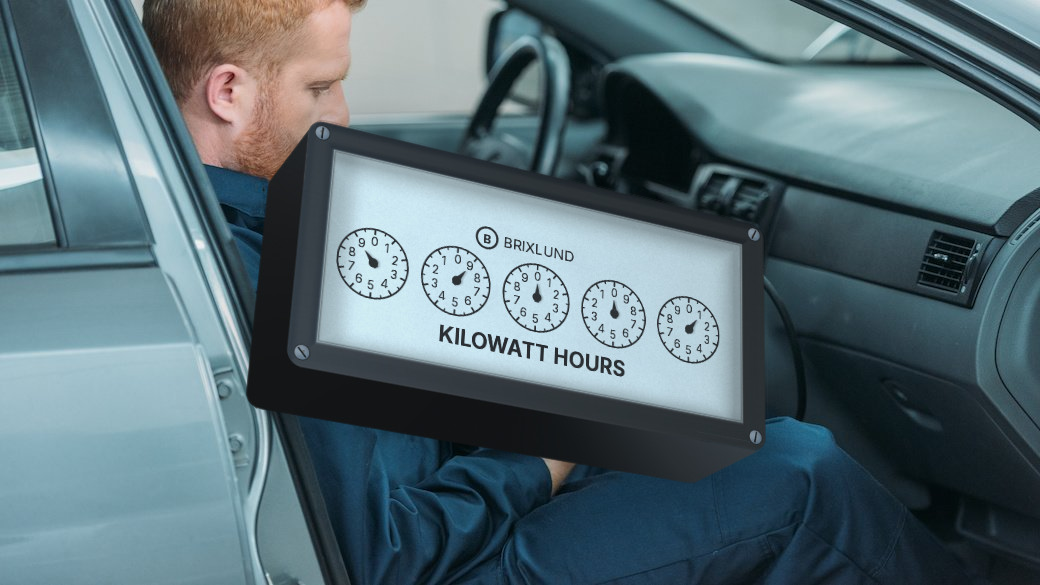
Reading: **89001** kWh
